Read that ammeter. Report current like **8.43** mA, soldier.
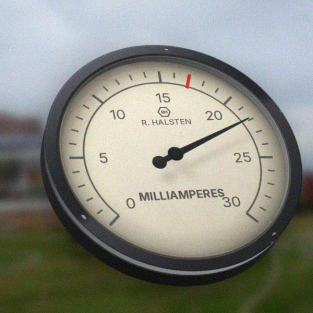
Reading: **22** mA
